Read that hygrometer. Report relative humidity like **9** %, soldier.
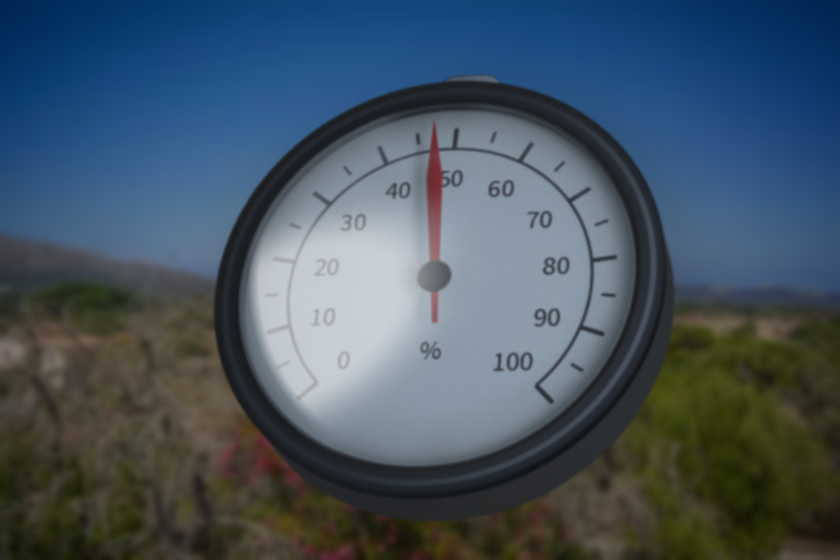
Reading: **47.5** %
